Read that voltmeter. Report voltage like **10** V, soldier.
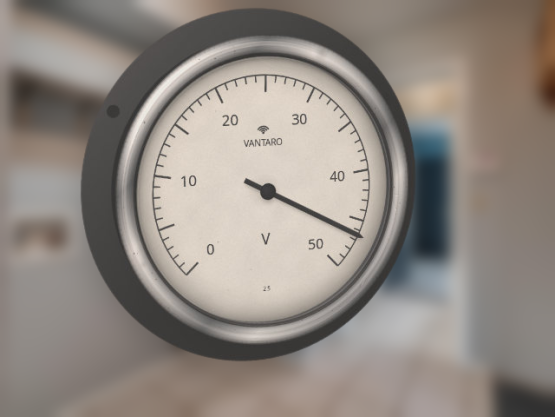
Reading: **46.5** V
